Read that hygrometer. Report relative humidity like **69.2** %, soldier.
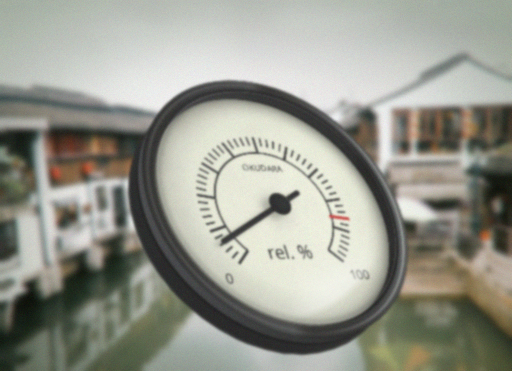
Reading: **6** %
